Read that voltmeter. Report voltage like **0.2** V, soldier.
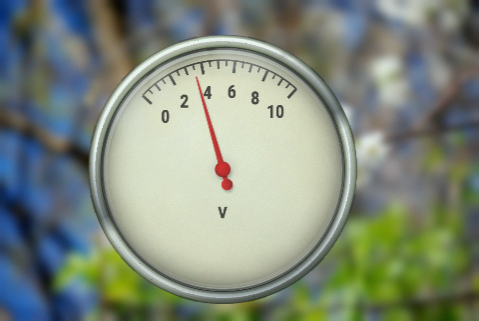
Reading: **3.5** V
